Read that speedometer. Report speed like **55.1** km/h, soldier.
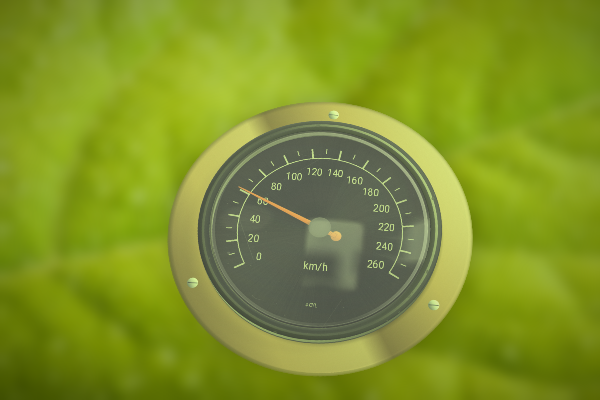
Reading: **60** km/h
